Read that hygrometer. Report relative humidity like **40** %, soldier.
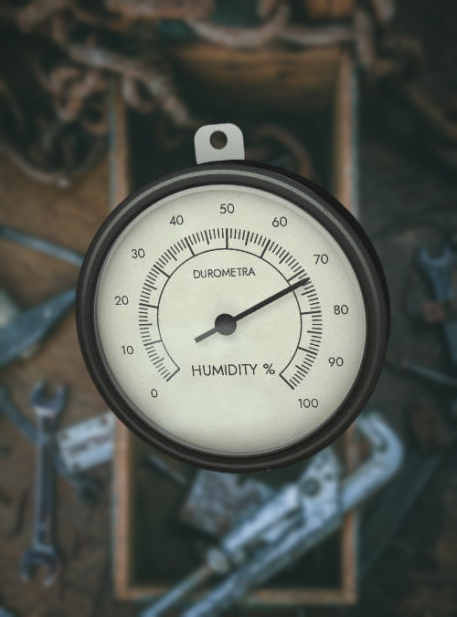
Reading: **72** %
